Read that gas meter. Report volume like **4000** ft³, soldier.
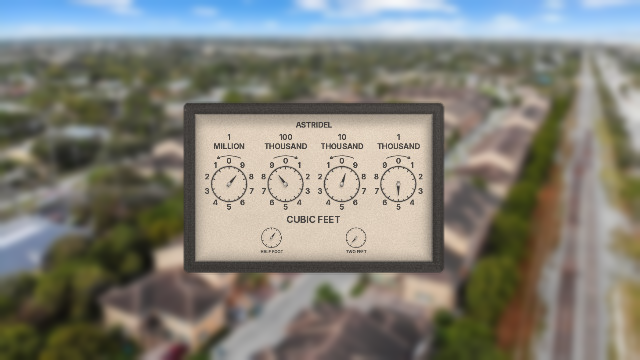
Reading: **889500** ft³
